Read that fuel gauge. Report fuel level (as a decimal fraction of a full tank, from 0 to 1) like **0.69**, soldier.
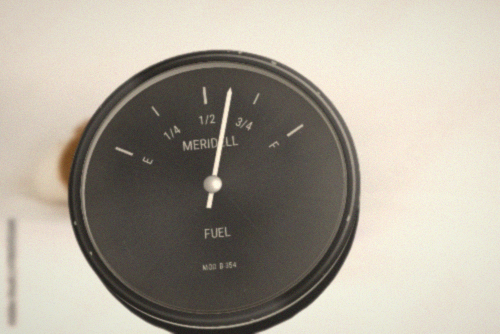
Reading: **0.625**
